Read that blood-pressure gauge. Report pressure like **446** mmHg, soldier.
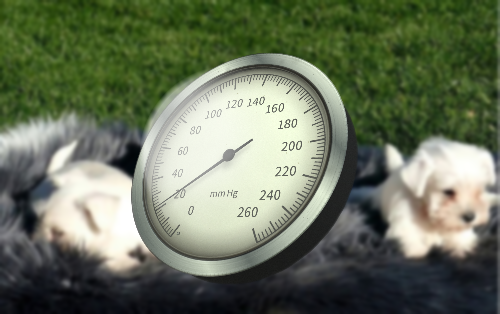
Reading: **20** mmHg
